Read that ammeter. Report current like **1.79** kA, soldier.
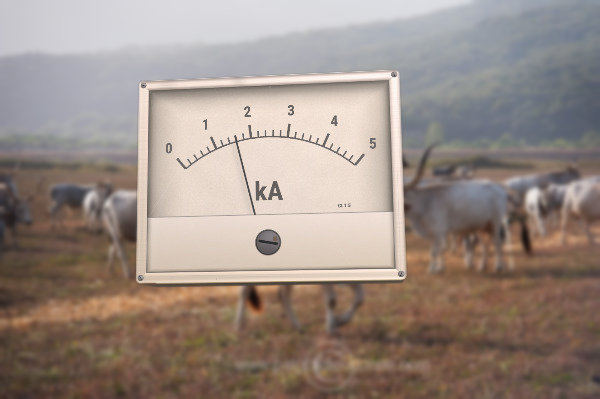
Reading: **1.6** kA
